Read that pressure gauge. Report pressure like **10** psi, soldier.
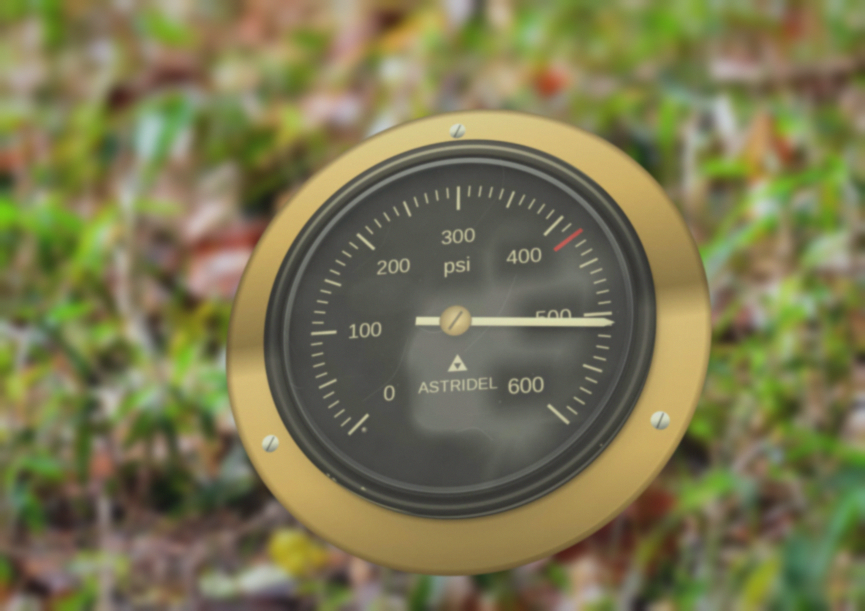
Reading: **510** psi
